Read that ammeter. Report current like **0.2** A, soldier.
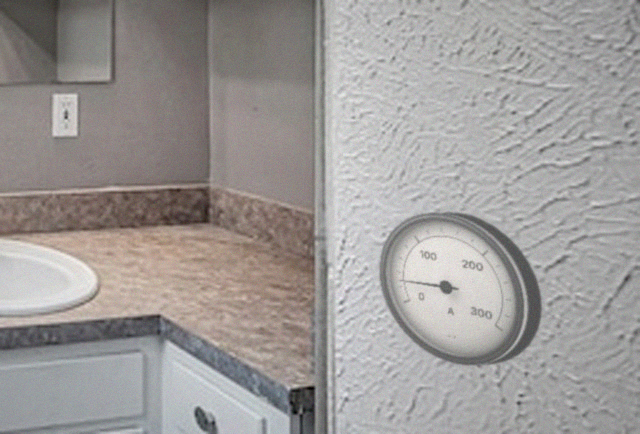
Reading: **30** A
